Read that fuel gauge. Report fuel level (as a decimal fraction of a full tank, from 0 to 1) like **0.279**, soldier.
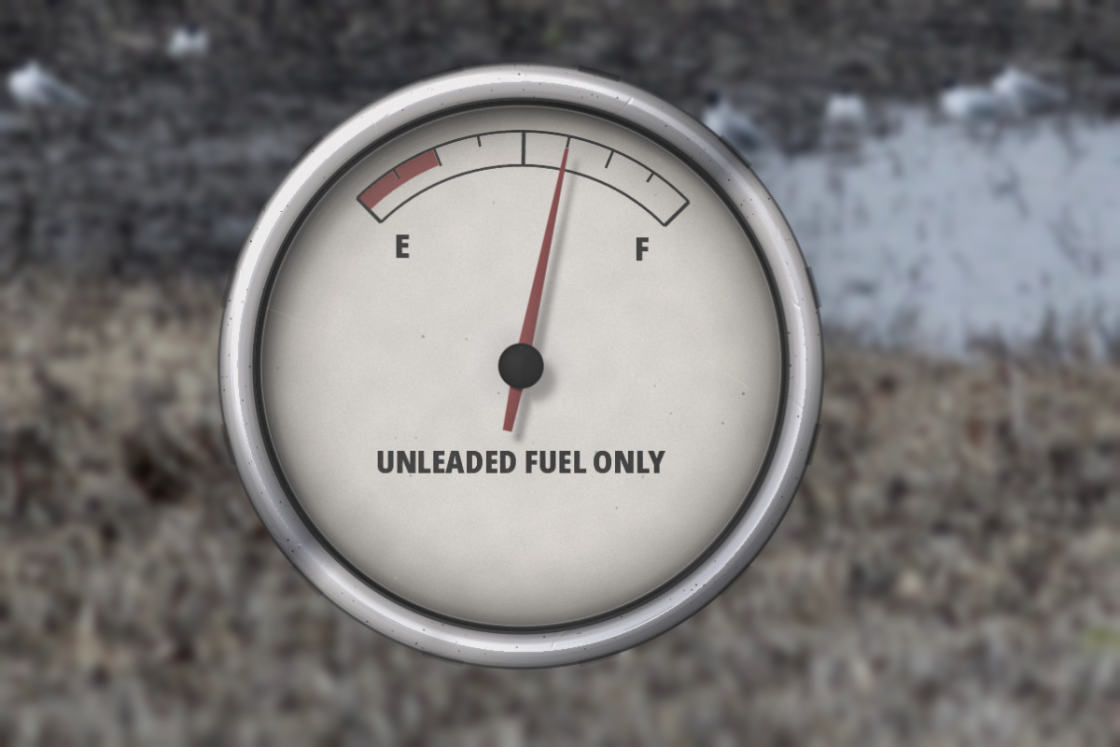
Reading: **0.625**
